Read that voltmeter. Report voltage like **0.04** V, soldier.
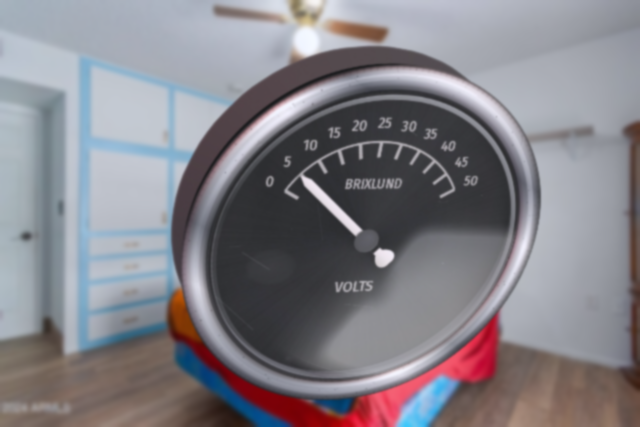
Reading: **5** V
